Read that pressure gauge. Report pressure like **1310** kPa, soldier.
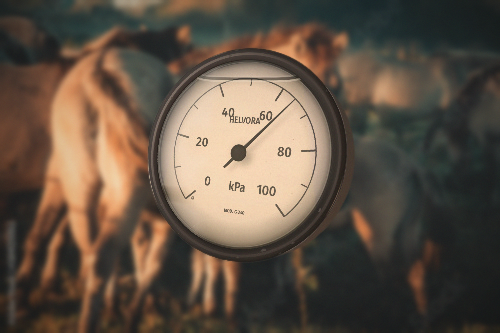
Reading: **65** kPa
